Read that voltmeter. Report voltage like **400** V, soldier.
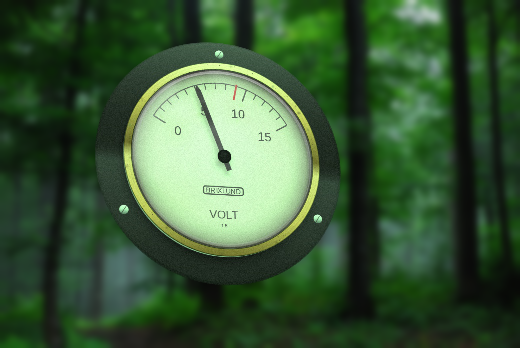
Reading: **5** V
